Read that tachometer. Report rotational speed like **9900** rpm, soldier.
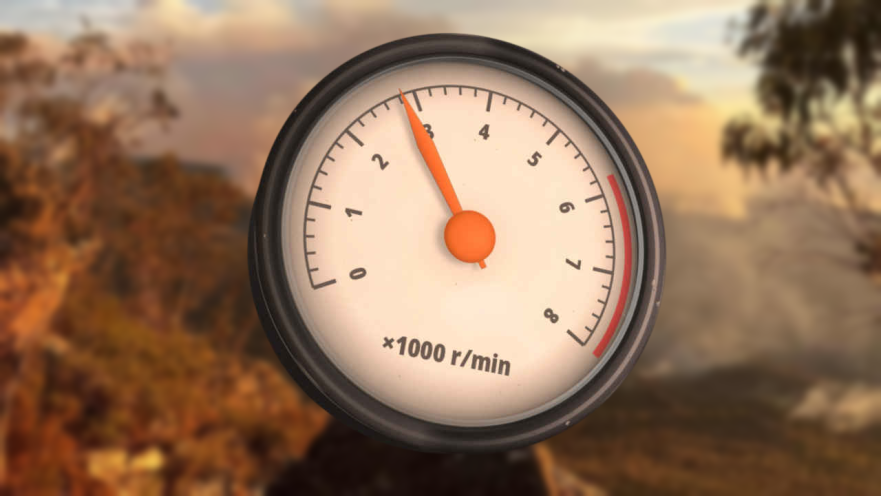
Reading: **2800** rpm
